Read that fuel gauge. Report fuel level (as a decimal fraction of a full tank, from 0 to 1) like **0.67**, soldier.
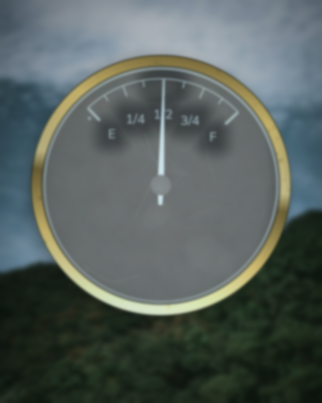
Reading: **0.5**
